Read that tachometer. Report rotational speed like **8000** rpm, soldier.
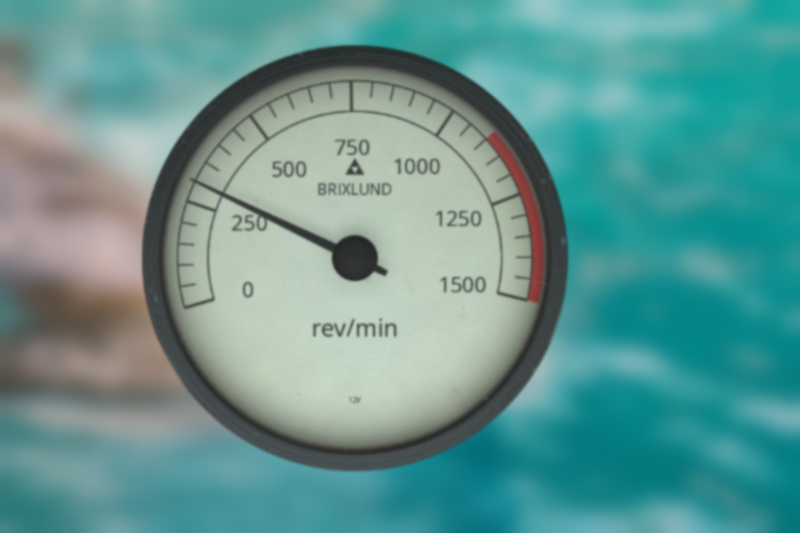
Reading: **300** rpm
